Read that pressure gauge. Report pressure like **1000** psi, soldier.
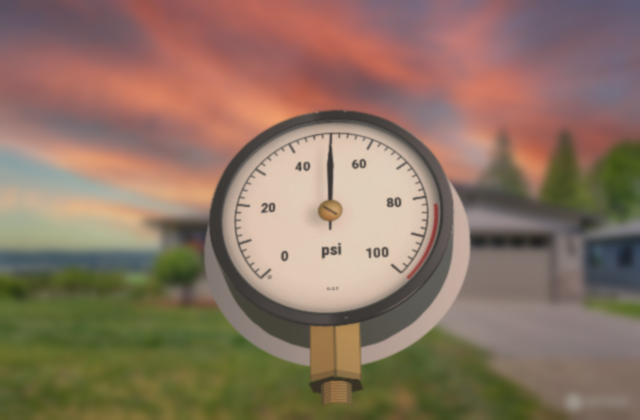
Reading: **50** psi
